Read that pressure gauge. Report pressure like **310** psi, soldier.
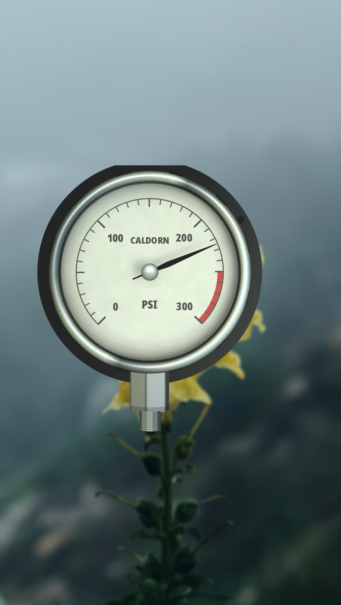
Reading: **225** psi
